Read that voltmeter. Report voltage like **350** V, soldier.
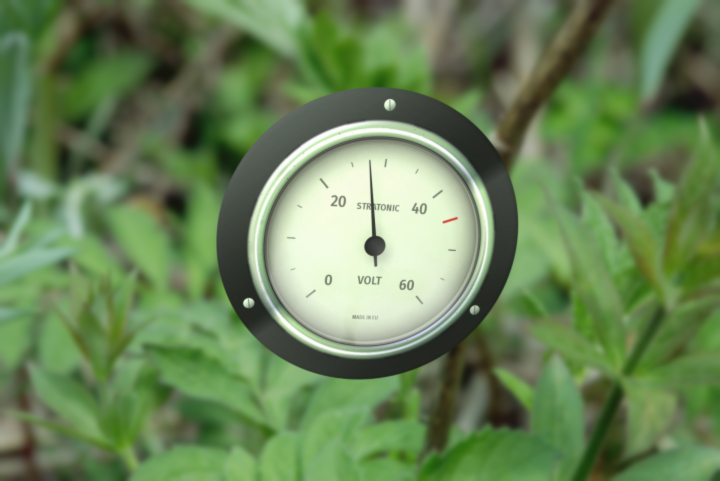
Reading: **27.5** V
